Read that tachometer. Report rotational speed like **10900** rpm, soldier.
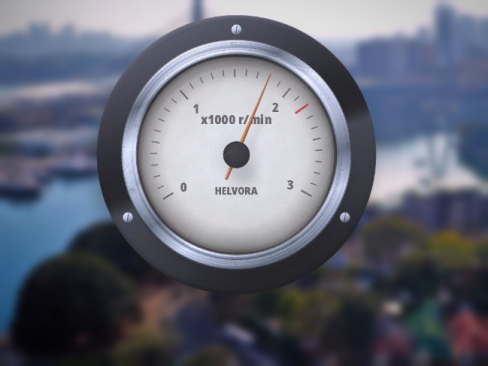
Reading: **1800** rpm
